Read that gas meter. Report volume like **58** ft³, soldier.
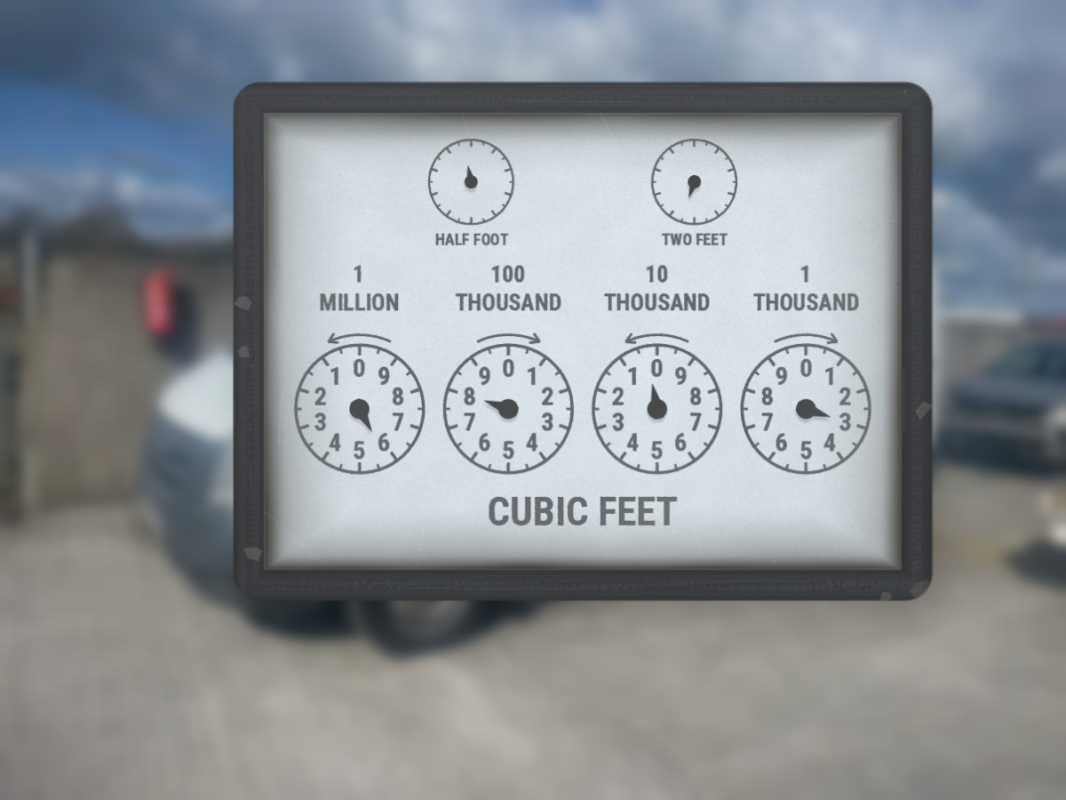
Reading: **580300** ft³
